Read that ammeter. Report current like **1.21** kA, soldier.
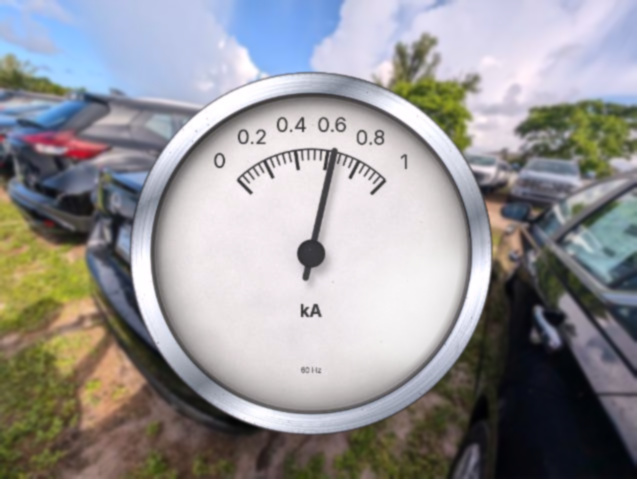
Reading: **0.64** kA
